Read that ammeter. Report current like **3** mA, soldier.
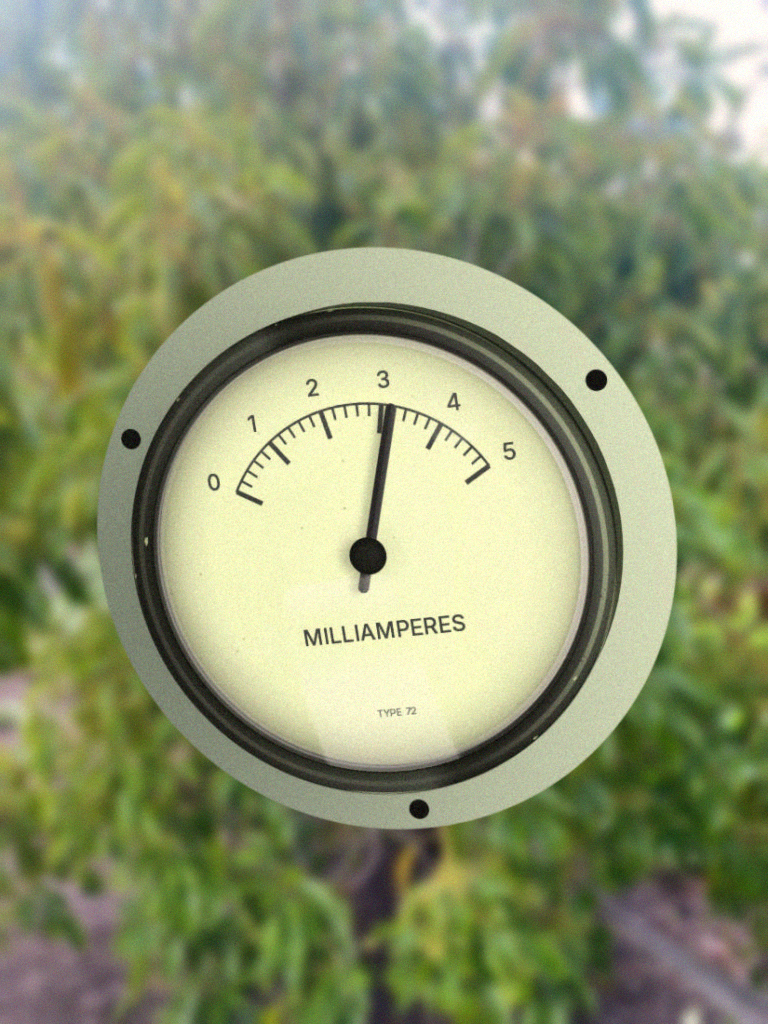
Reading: **3.2** mA
